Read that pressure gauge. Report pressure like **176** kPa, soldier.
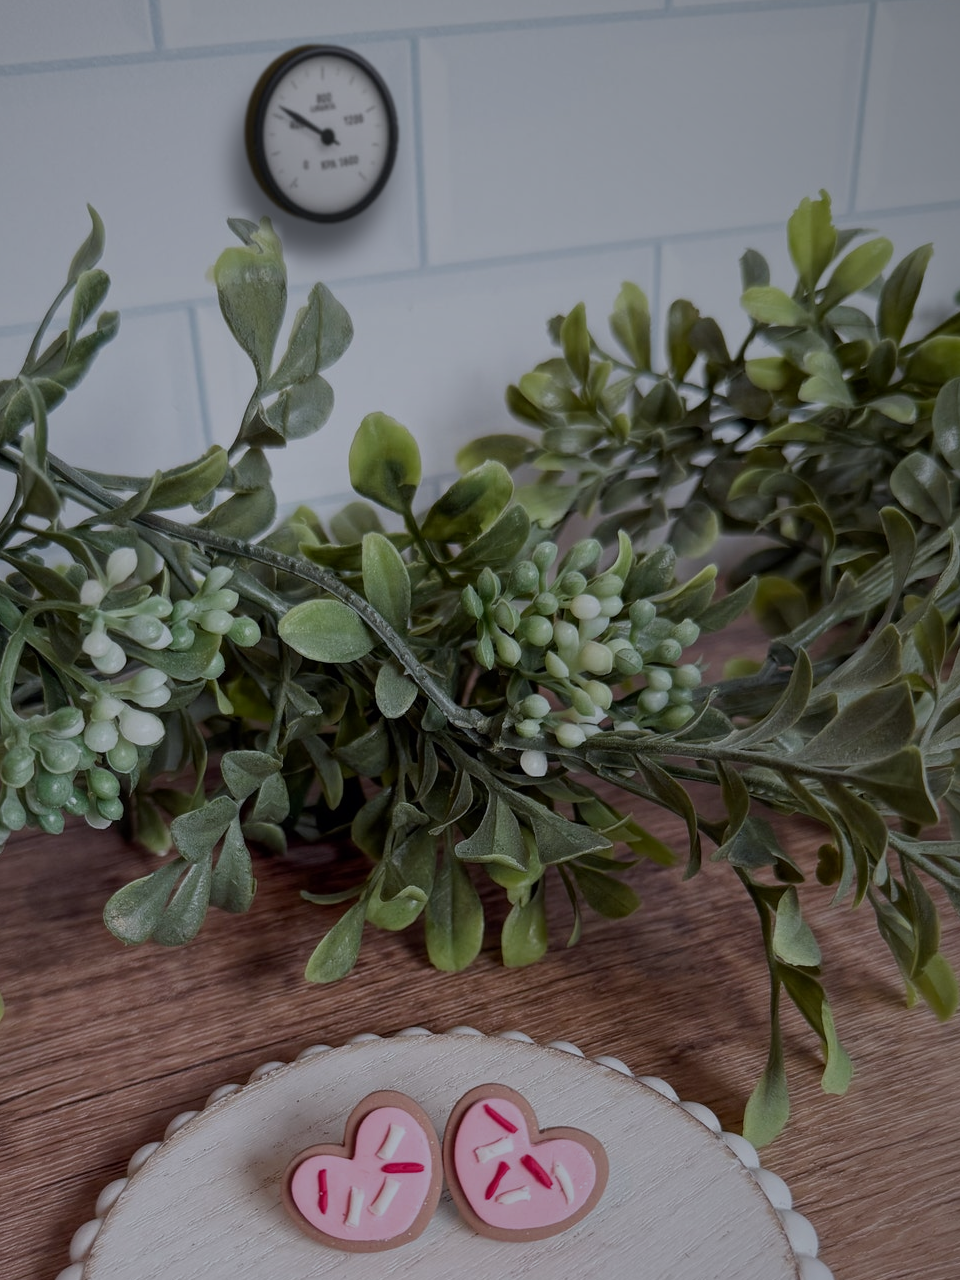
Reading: **450** kPa
